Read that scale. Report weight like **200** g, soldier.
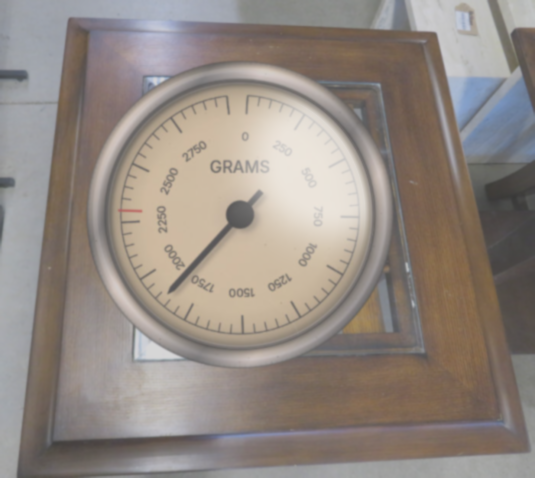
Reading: **1875** g
